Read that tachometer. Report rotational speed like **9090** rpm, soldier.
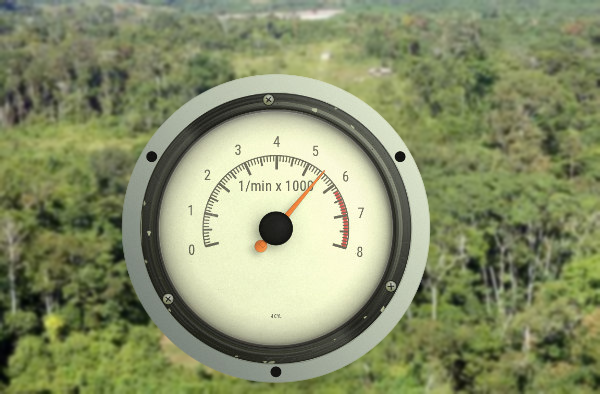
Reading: **5500** rpm
